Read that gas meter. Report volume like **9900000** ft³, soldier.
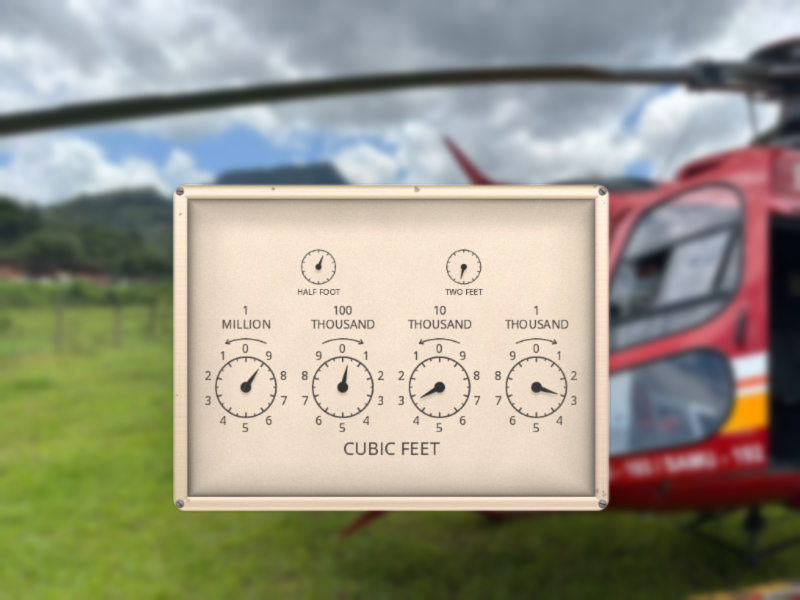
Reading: **903300** ft³
